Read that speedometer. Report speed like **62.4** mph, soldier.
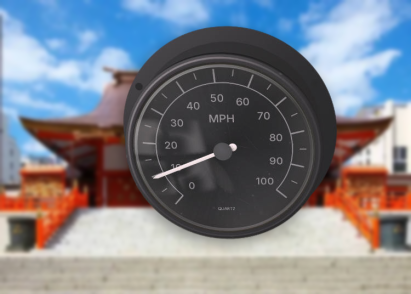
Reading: **10** mph
